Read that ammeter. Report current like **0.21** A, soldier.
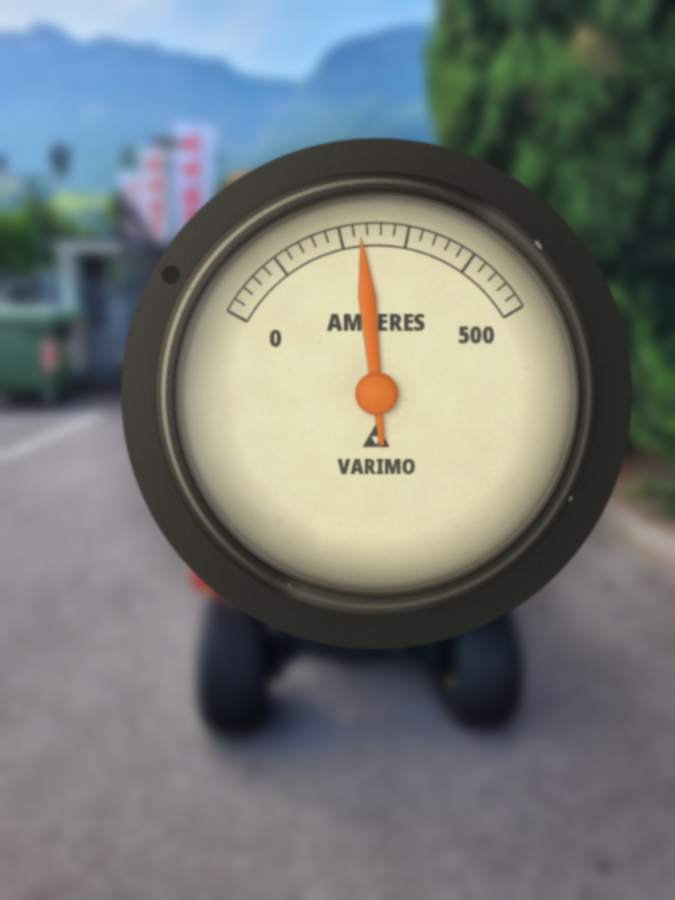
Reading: **230** A
